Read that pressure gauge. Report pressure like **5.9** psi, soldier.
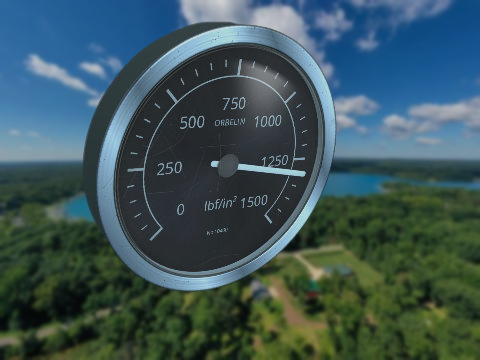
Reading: **1300** psi
